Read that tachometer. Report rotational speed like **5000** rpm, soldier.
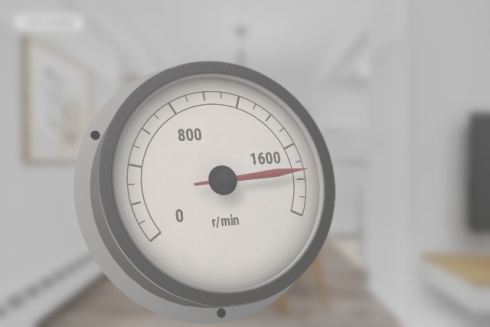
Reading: **1750** rpm
